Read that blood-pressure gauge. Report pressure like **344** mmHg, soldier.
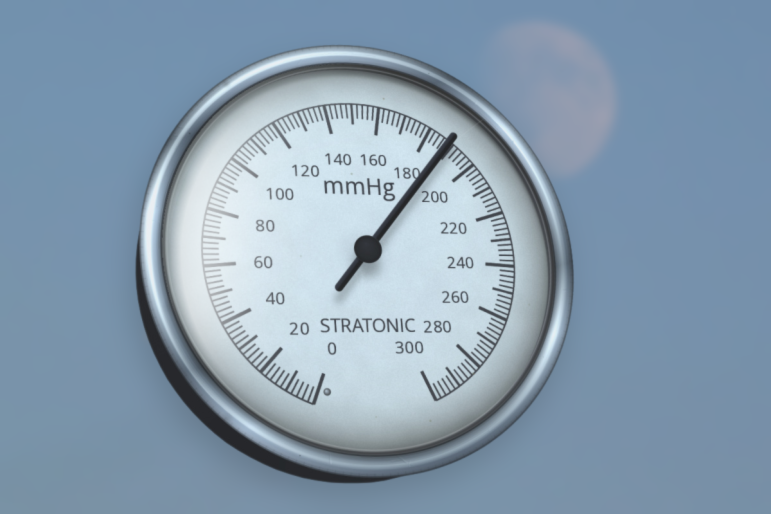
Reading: **188** mmHg
